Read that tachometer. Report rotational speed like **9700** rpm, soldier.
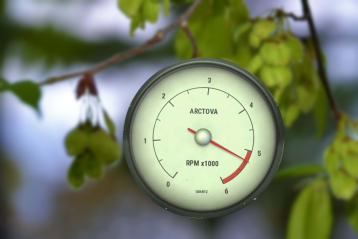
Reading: **5250** rpm
